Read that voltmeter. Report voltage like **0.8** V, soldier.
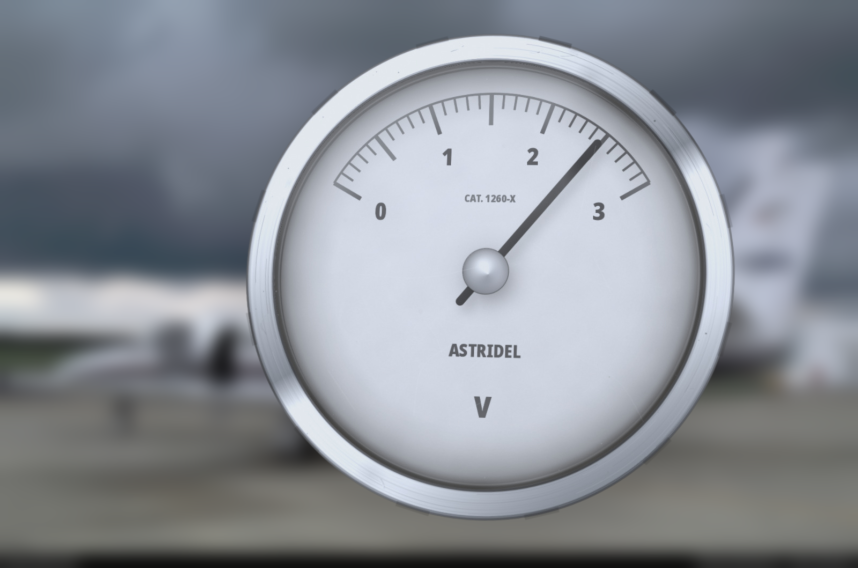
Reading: **2.5** V
